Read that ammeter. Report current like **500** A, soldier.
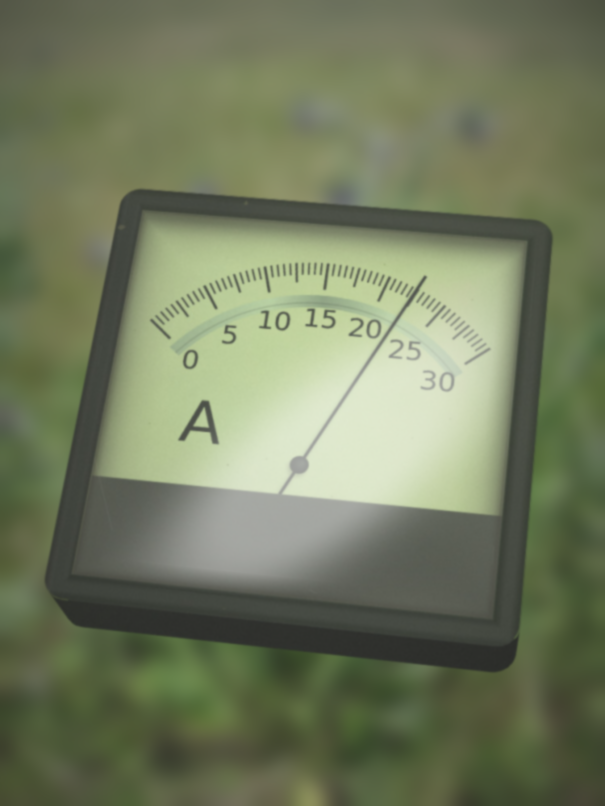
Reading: **22.5** A
